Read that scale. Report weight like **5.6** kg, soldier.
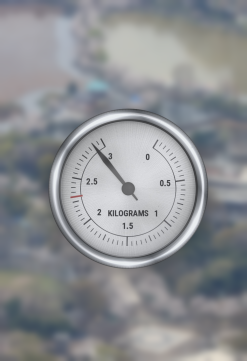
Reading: **2.9** kg
